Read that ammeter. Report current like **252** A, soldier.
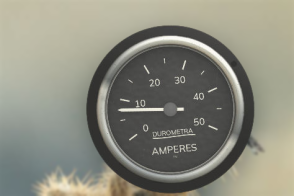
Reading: **7.5** A
